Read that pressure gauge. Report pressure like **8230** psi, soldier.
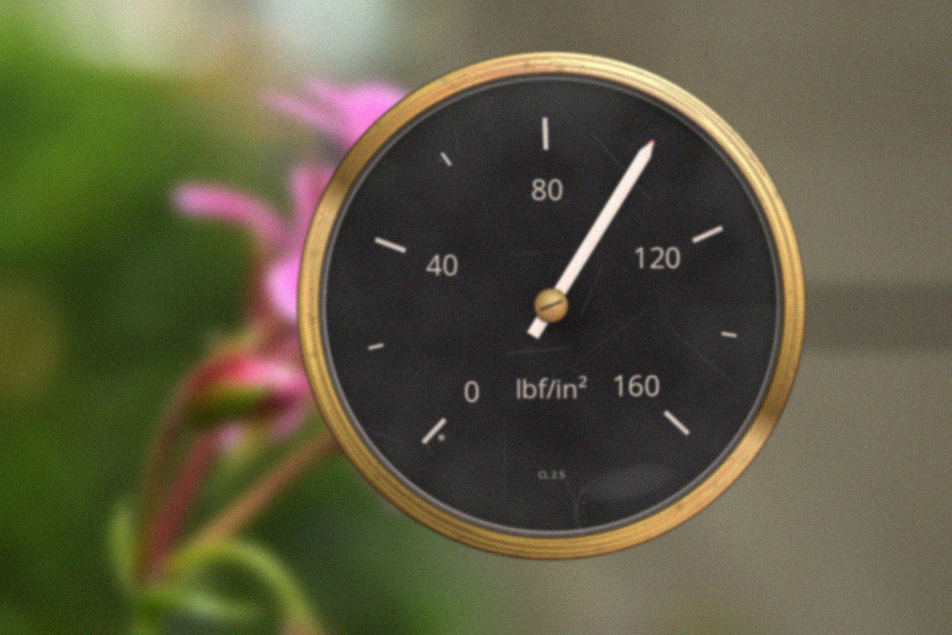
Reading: **100** psi
